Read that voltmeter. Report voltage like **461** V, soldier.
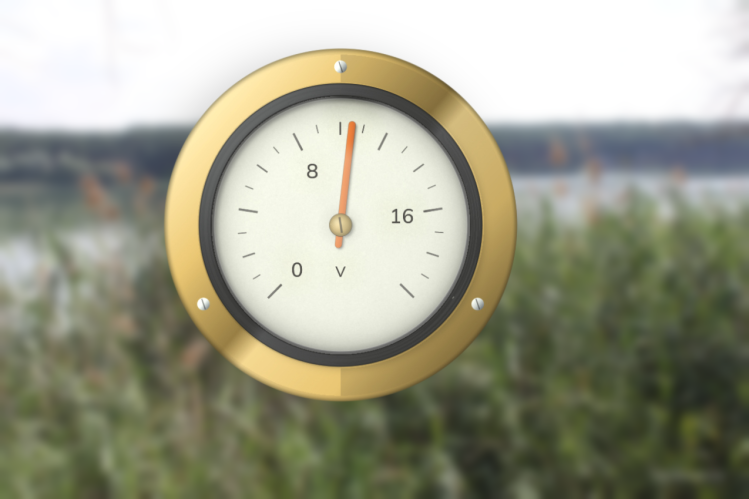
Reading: **10.5** V
